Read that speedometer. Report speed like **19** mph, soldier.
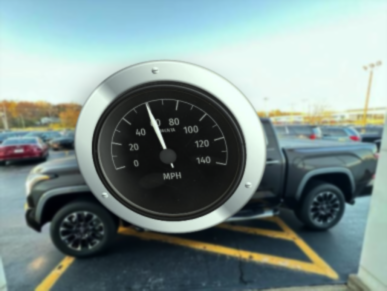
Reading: **60** mph
